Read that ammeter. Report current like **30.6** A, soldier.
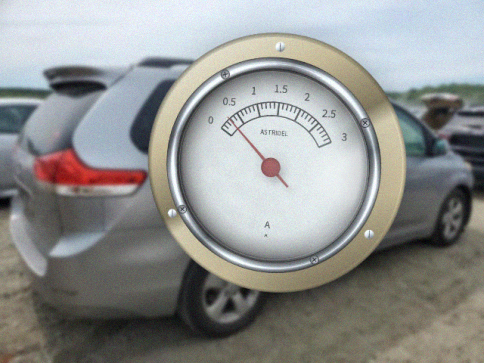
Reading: **0.3** A
